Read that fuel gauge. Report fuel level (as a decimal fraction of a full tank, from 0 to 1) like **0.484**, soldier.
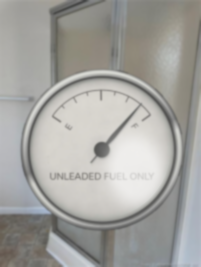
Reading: **0.875**
